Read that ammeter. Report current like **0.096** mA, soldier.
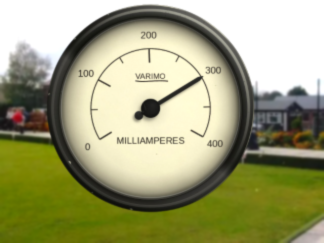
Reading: **300** mA
